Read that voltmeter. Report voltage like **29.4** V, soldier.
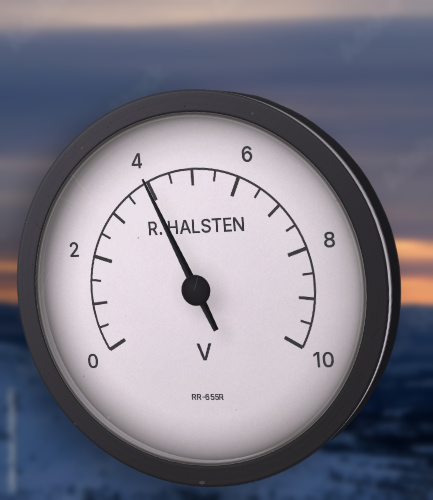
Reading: **4** V
